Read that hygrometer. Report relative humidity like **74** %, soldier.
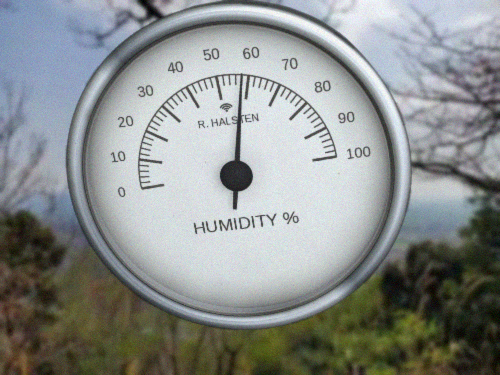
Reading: **58** %
